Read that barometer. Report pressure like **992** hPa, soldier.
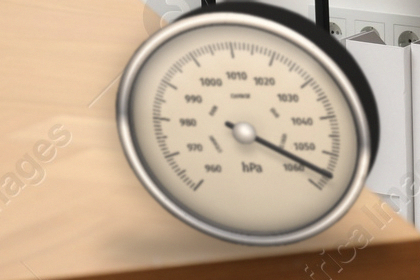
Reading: **1055** hPa
